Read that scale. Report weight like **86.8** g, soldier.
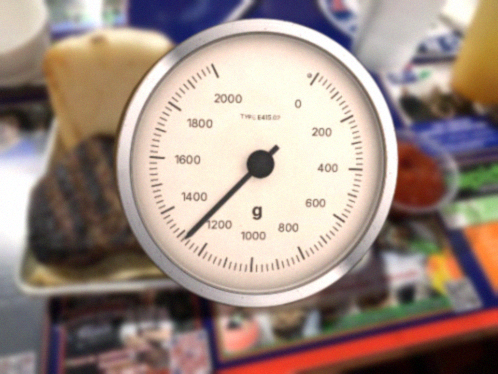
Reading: **1280** g
